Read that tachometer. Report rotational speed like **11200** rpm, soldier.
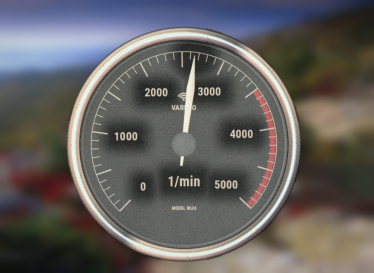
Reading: **2650** rpm
